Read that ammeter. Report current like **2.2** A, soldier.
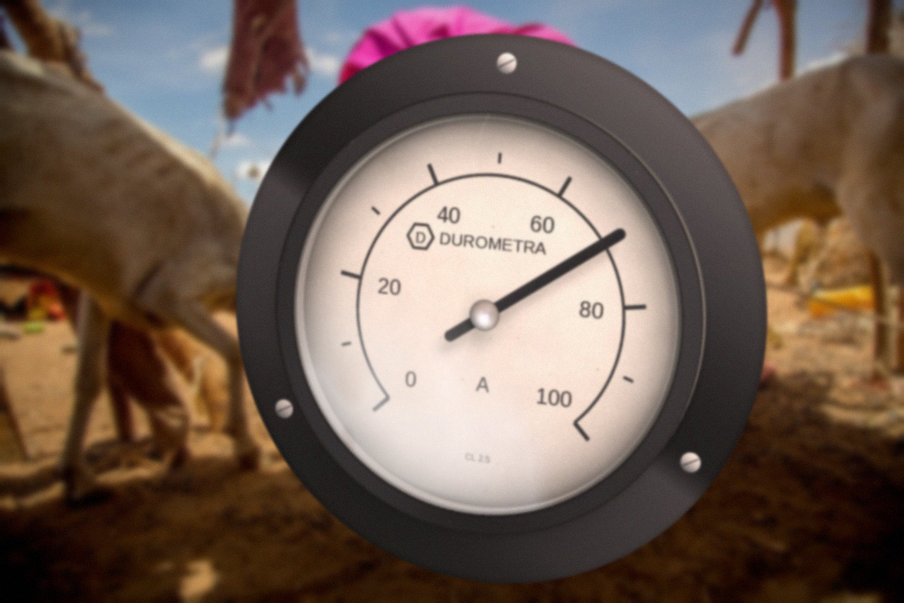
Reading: **70** A
